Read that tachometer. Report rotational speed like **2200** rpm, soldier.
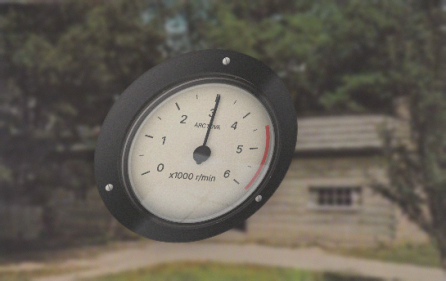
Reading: **3000** rpm
